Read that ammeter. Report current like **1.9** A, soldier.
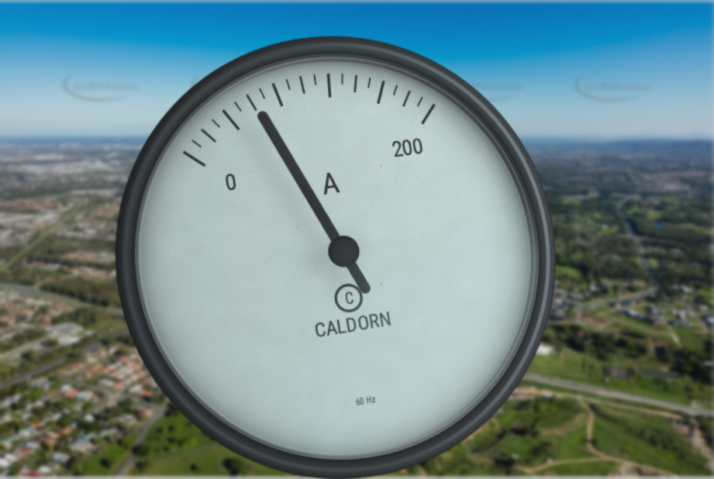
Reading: **60** A
